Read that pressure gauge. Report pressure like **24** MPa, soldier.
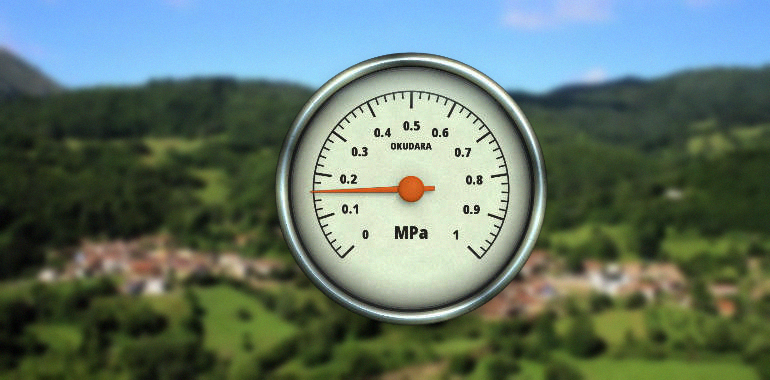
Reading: **0.16** MPa
